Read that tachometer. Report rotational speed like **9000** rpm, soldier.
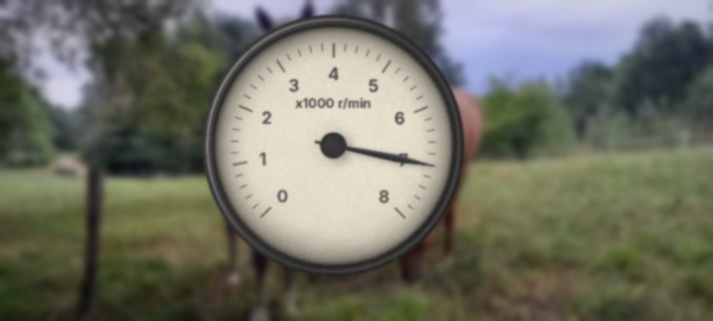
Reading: **7000** rpm
